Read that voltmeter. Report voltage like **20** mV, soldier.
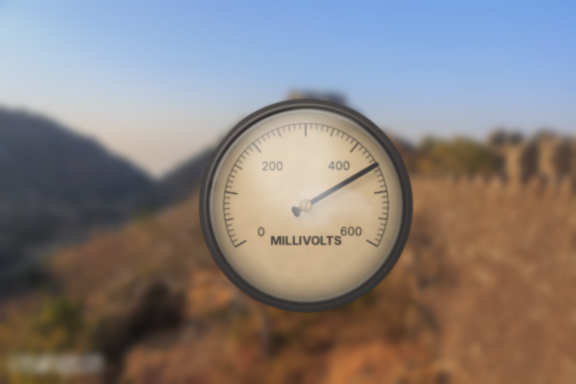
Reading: **450** mV
